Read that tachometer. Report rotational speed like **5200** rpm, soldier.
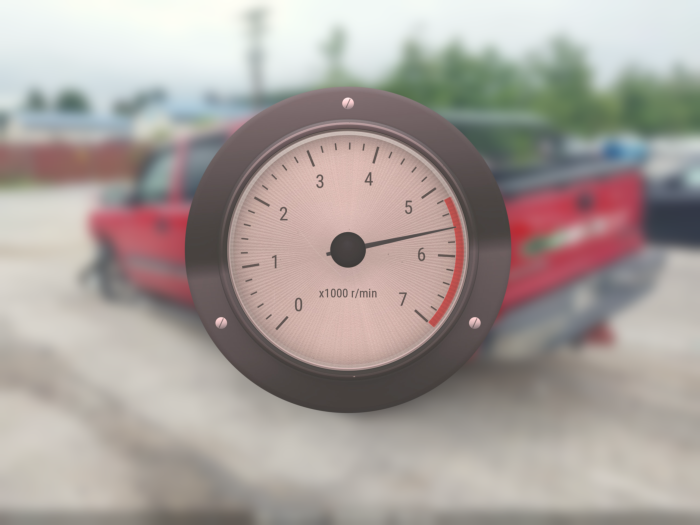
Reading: **5600** rpm
